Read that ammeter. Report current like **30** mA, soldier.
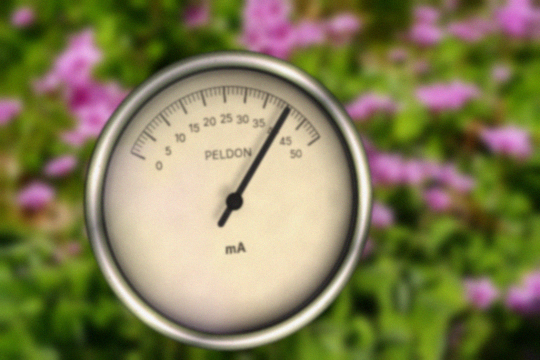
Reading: **40** mA
